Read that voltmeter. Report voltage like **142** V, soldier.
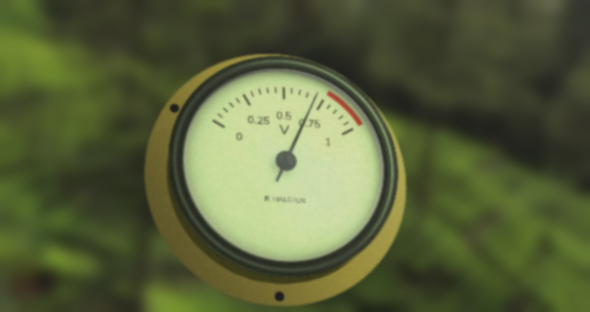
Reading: **0.7** V
